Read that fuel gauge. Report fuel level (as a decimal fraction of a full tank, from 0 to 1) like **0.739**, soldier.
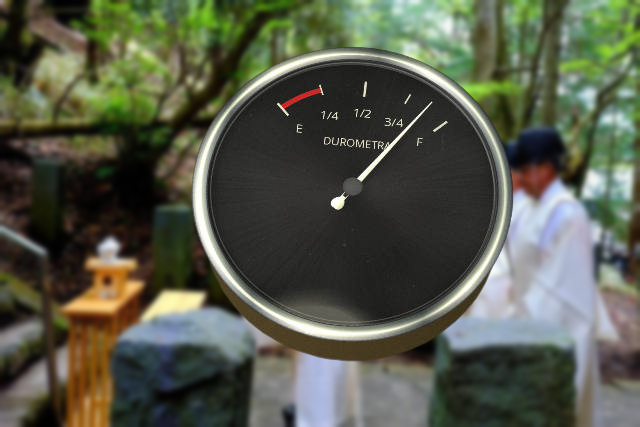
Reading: **0.875**
